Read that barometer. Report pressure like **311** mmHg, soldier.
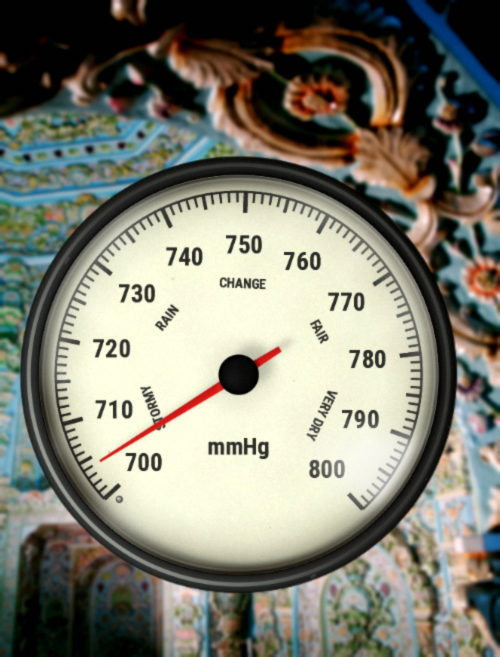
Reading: **704** mmHg
